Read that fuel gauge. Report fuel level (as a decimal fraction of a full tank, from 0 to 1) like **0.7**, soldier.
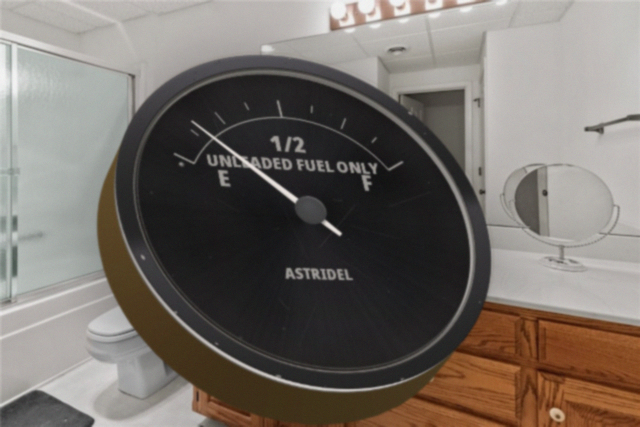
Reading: **0.125**
